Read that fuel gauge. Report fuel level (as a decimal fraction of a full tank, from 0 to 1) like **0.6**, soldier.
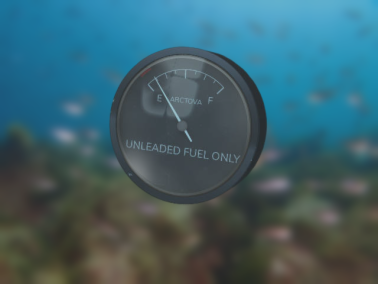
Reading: **0.125**
